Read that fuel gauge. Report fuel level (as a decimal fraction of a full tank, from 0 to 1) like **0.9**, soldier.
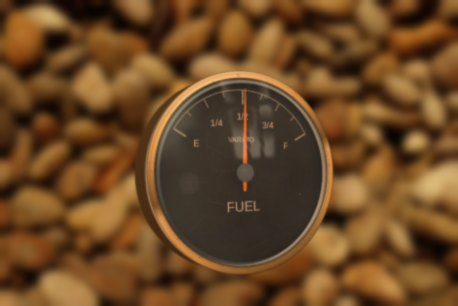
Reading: **0.5**
